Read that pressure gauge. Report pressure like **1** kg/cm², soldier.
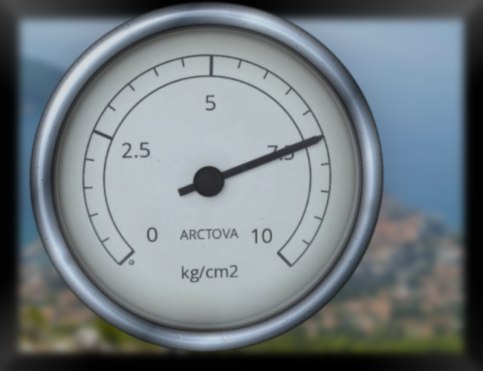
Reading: **7.5** kg/cm²
